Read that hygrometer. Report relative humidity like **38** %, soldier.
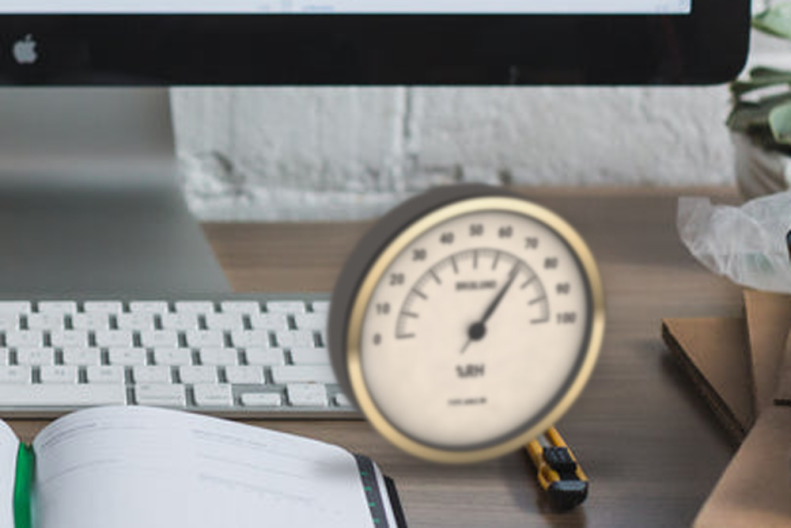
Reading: **70** %
